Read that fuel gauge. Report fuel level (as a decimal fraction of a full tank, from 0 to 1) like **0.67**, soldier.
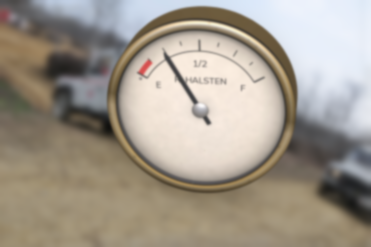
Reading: **0.25**
